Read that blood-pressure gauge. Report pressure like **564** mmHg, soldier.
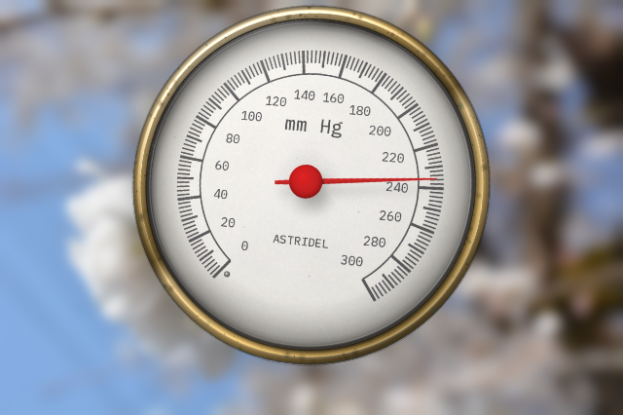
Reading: **236** mmHg
